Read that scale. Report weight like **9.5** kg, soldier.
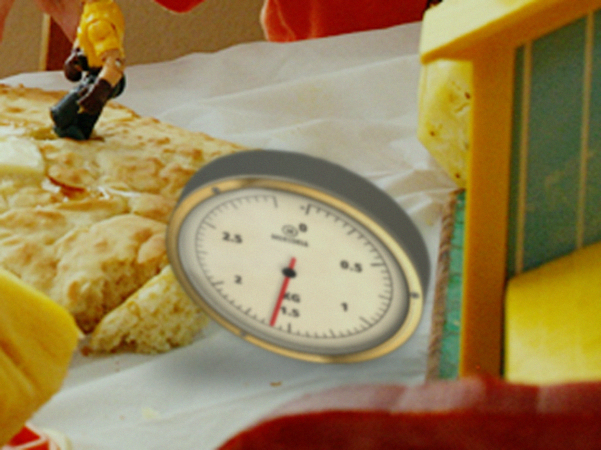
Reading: **1.6** kg
